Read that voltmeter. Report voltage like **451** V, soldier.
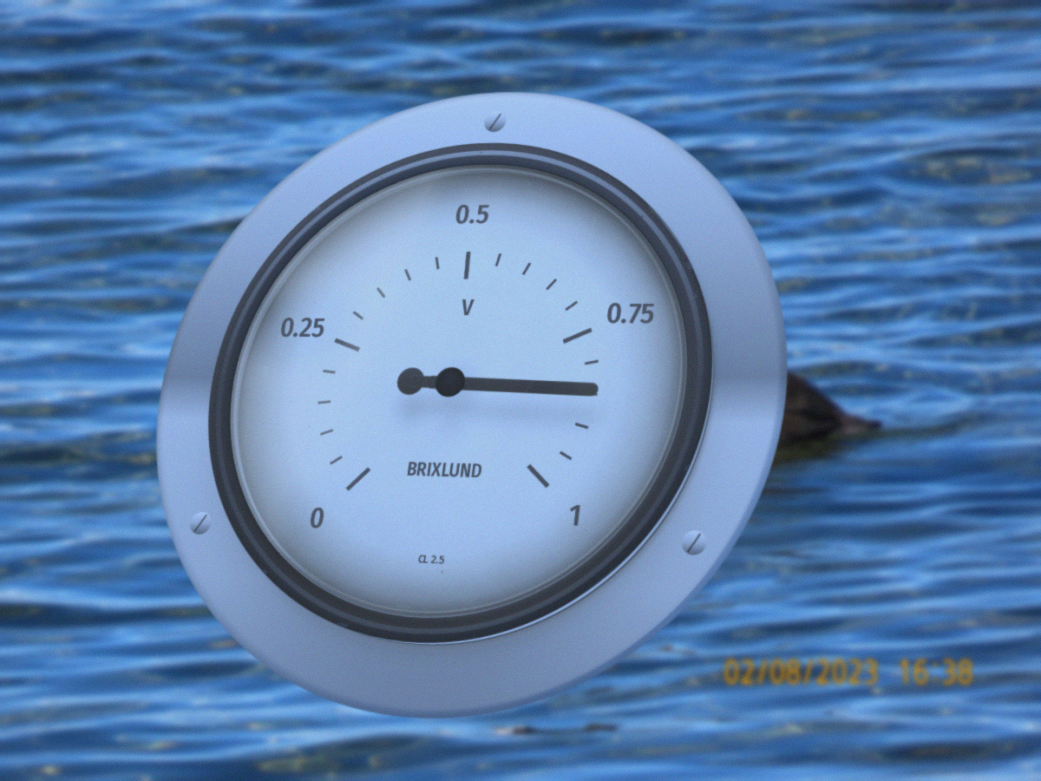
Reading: **0.85** V
